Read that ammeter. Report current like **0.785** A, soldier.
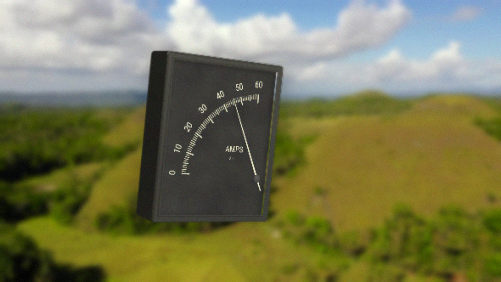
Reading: **45** A
